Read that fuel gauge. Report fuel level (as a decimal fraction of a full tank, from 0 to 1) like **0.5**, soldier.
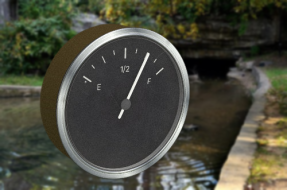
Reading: **0.75**
